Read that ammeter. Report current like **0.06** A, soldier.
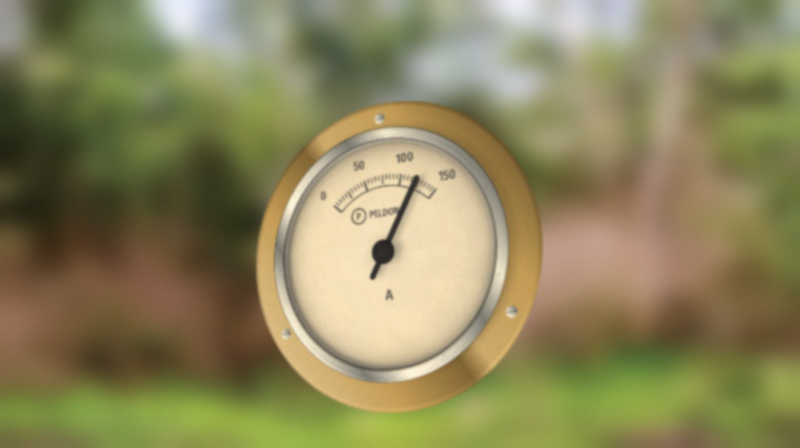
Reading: **125** A
